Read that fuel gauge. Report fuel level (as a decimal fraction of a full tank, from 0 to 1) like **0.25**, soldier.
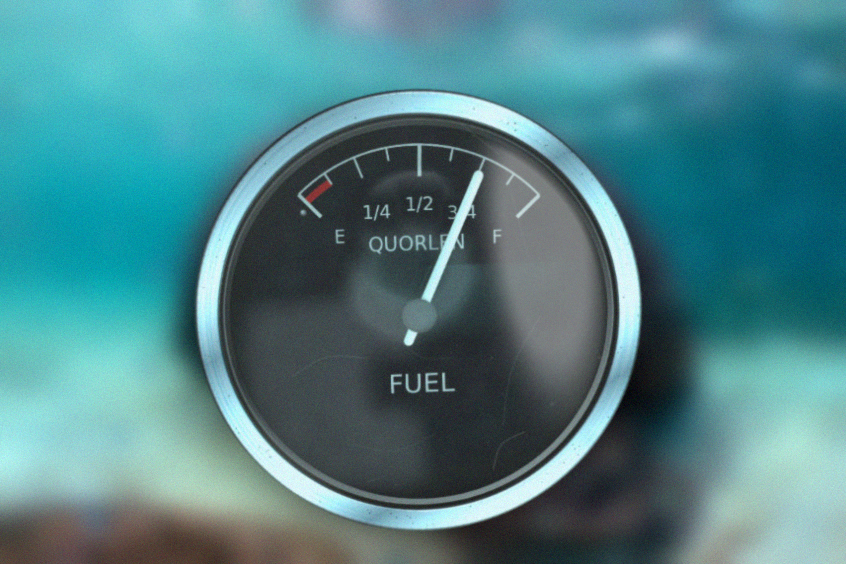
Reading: **0.75**
